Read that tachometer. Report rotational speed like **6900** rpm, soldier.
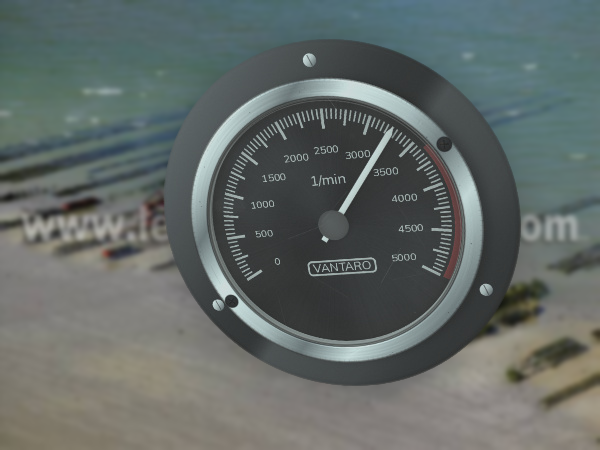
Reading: **3250** rpm
